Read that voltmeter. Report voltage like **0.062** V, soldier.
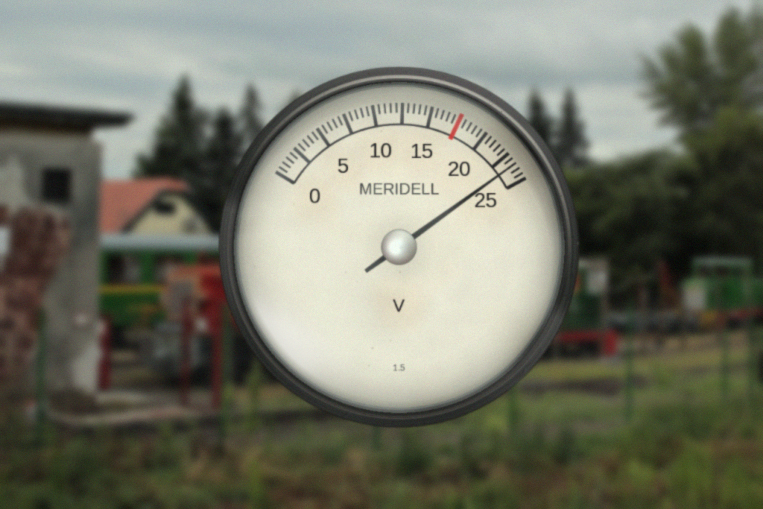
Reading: **23.5** V
